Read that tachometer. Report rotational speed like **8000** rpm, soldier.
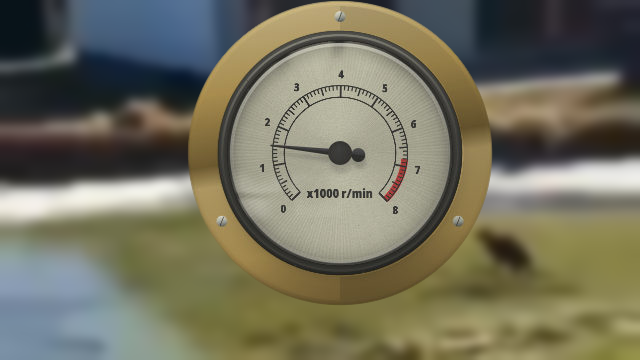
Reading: **1500** rpm
